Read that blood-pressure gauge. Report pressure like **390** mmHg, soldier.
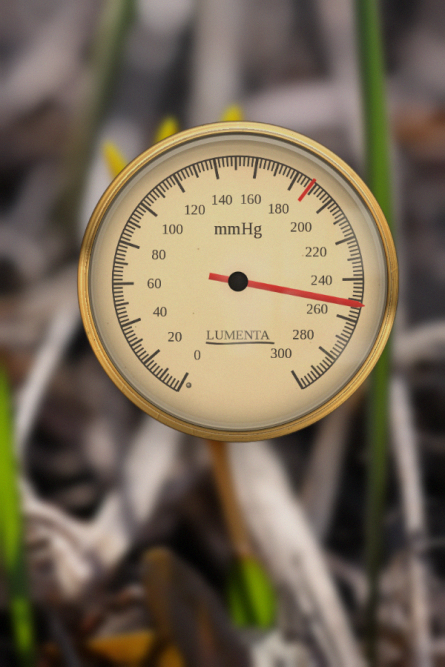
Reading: **252** mmHg
